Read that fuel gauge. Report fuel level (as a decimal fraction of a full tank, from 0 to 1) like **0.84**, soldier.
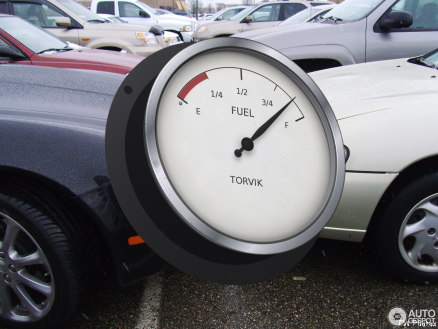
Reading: **0.875**
